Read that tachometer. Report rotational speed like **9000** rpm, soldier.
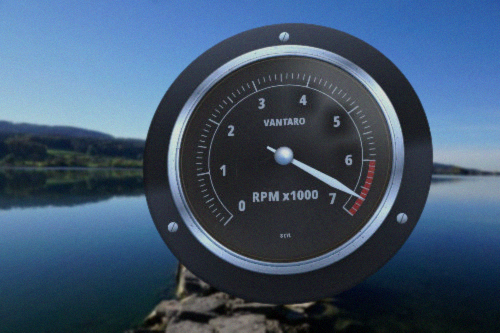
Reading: **6700** rpm
